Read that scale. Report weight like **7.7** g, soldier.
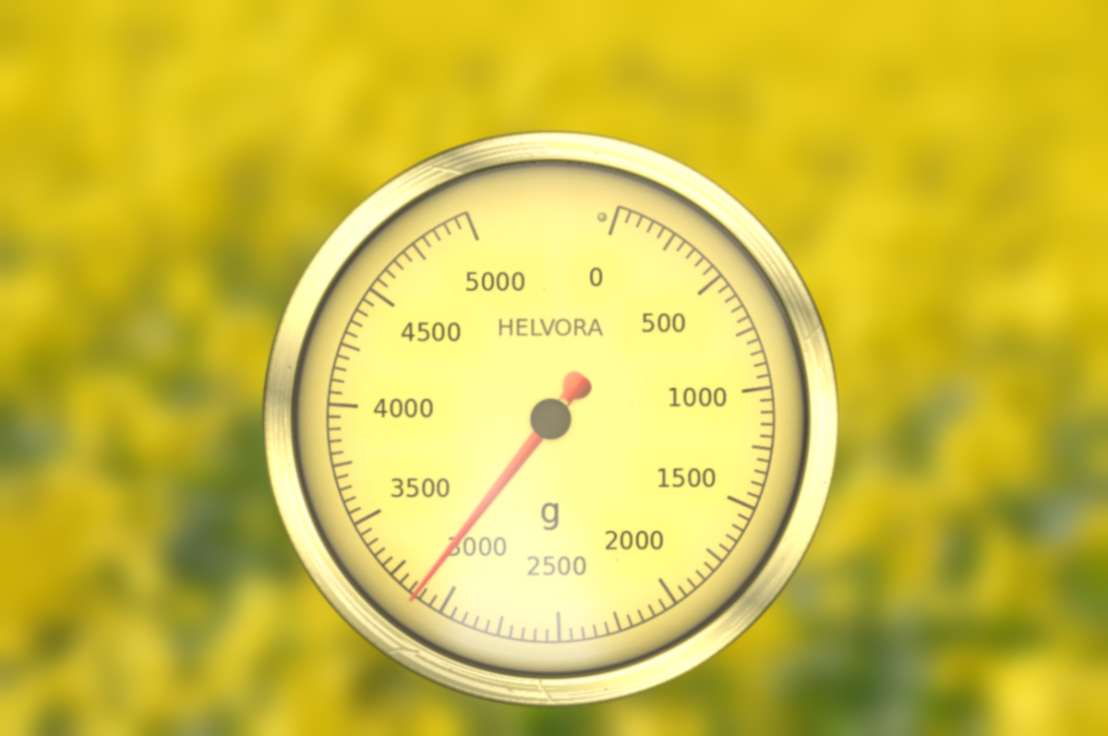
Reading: **3125** g
